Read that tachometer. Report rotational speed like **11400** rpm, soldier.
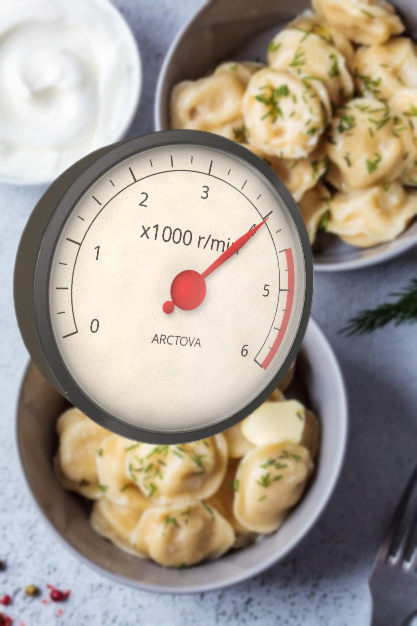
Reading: **4000** rpm
